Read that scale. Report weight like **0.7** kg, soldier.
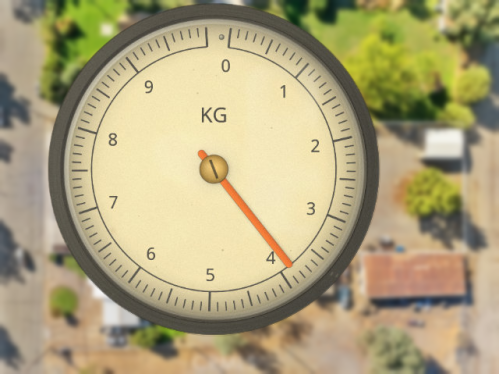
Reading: **3.85** kg
